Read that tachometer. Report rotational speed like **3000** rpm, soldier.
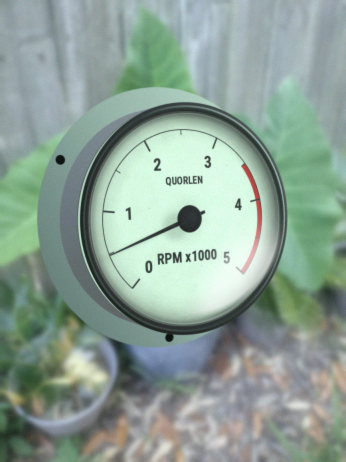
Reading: **500** rpm
